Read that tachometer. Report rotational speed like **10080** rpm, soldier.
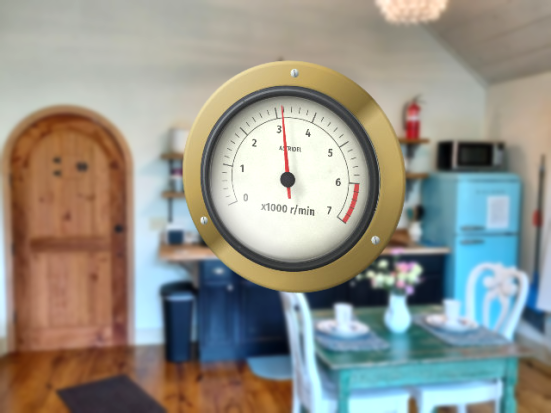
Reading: **3200** rpm
